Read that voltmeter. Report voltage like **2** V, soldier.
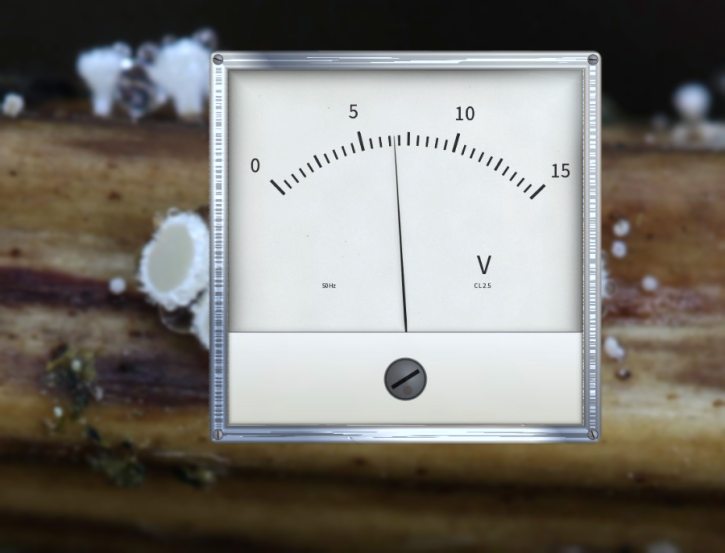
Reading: **6.75** V
